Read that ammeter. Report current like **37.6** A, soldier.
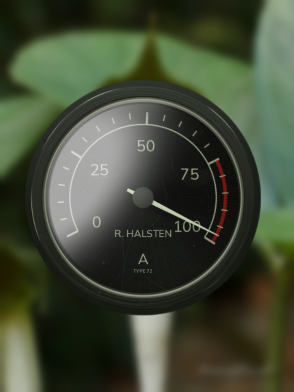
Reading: **97.5** A
